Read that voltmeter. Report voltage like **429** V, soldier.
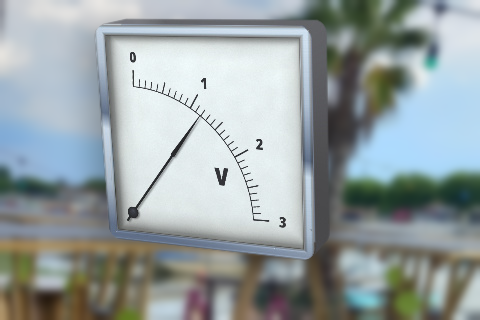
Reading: **1.2** V
